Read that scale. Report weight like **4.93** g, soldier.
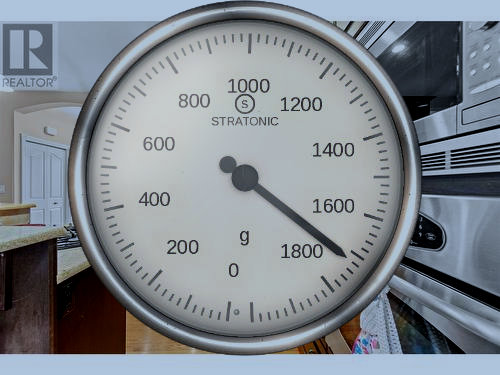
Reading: **1720** g
